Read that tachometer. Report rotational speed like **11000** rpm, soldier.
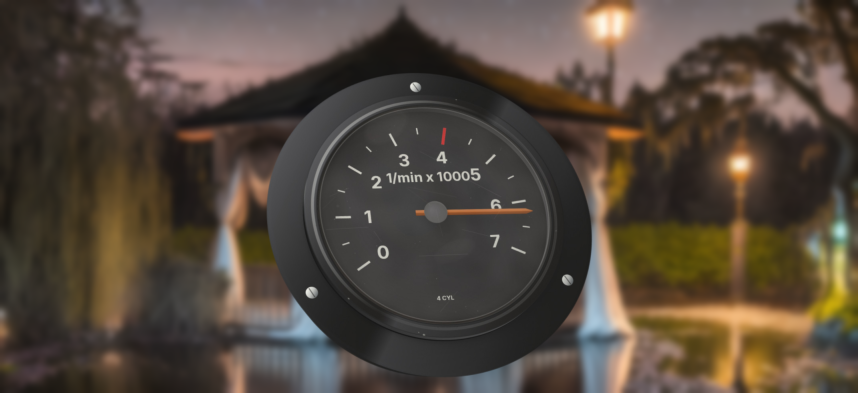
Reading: **6250** rpm
